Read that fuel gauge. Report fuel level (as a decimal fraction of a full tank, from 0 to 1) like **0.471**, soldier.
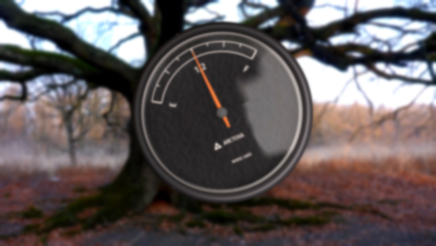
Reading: **0.5**
